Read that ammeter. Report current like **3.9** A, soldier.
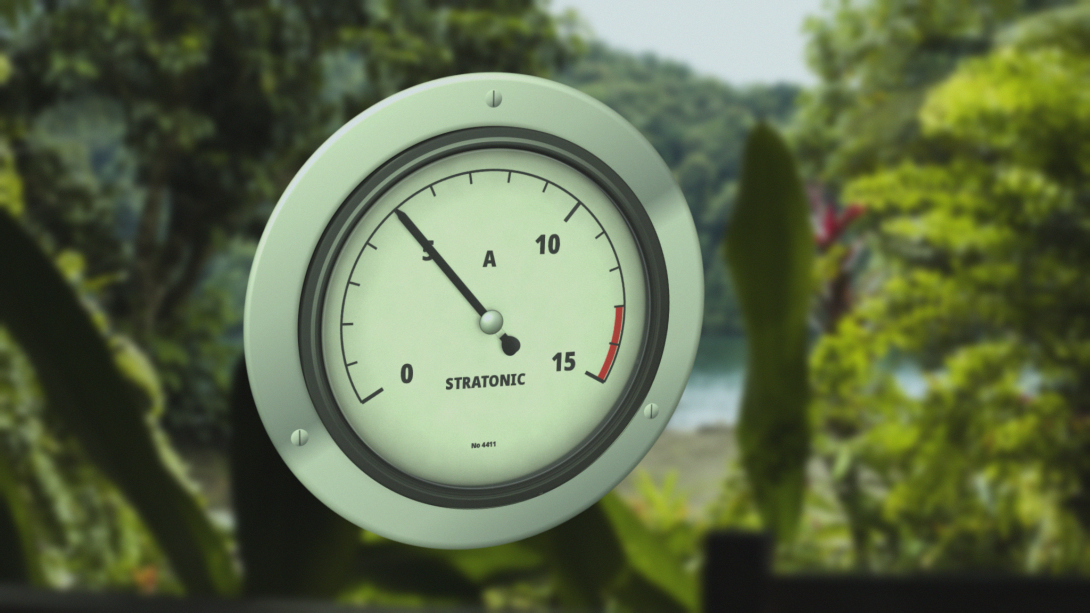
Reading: **5** A
